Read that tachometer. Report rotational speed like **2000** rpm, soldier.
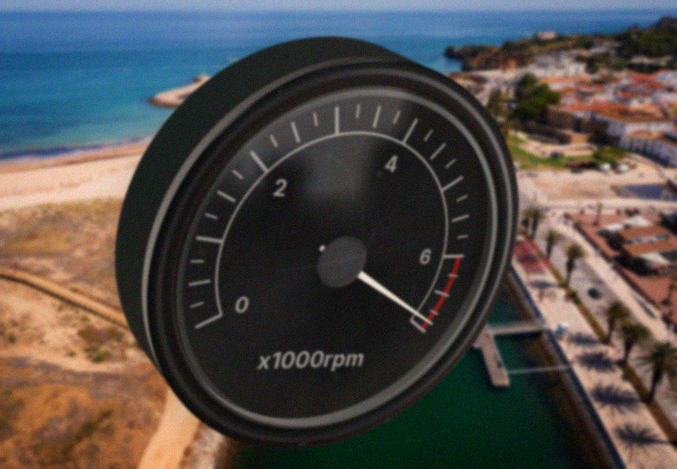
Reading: **6875** rpm
